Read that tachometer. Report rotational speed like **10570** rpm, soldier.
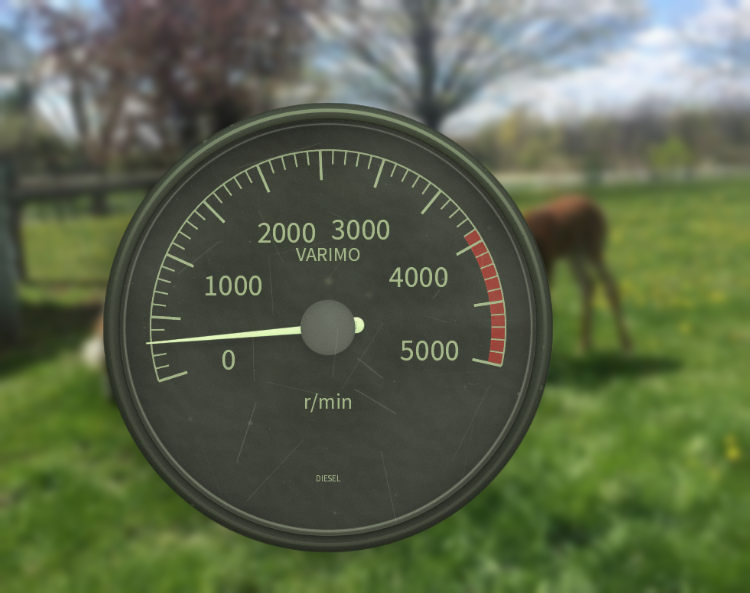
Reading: **300** rpm
